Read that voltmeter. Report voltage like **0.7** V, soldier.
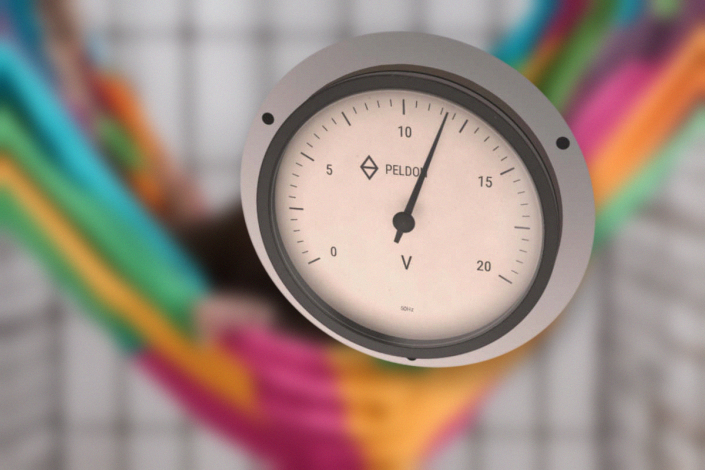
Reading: **11.75** V
